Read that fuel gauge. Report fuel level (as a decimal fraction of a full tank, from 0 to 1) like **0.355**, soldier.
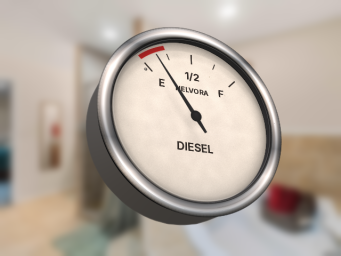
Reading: **0.125**
